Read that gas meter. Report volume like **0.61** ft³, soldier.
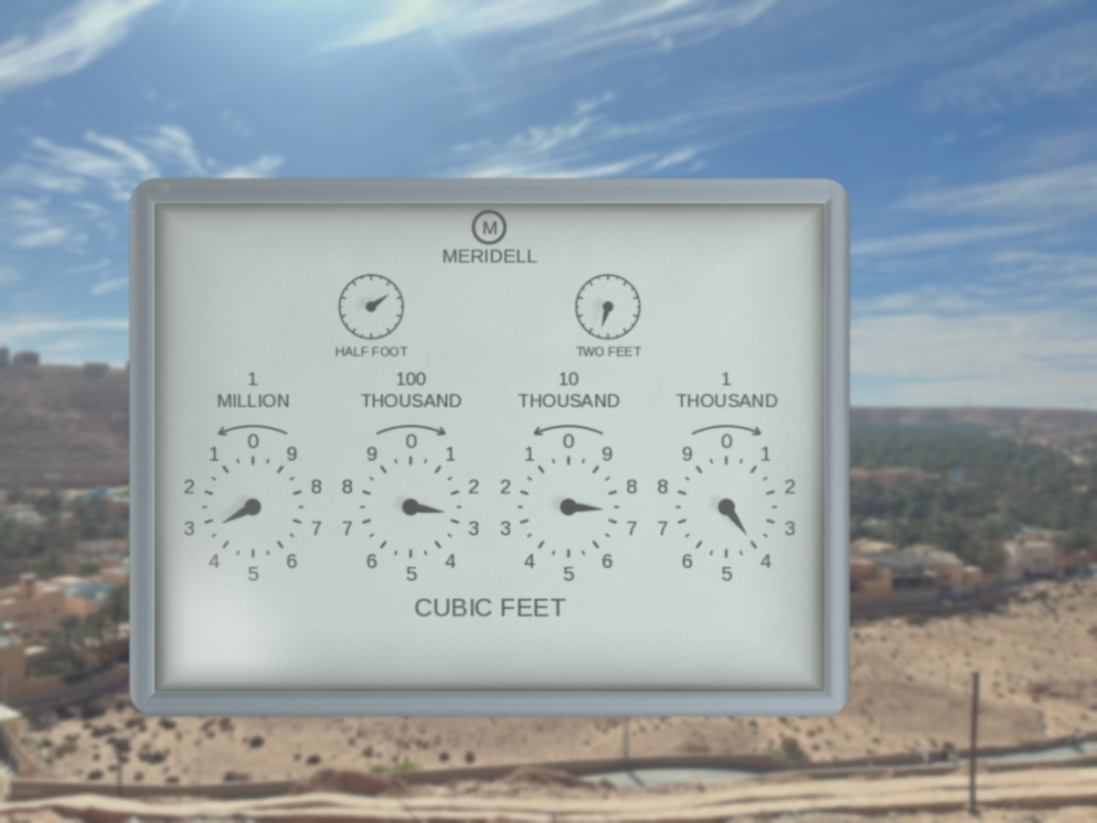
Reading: **327400** ft³
